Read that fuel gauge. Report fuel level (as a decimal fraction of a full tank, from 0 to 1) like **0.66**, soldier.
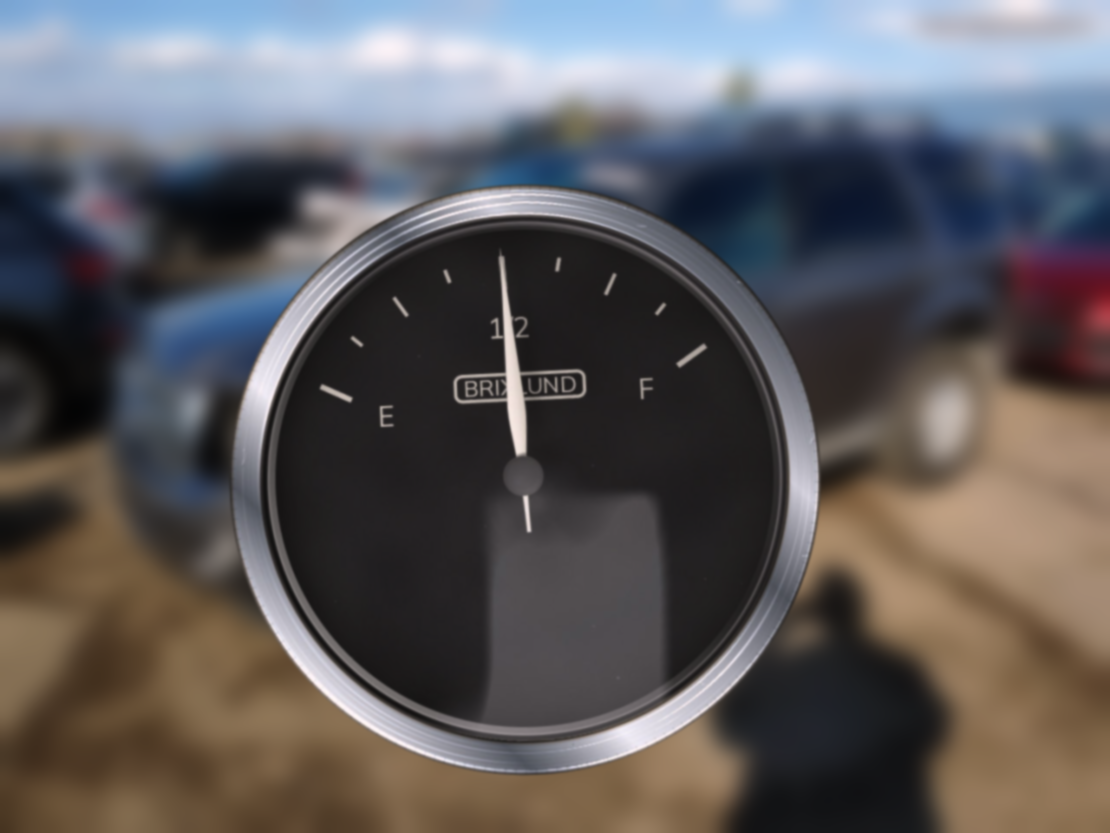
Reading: **0.5**
